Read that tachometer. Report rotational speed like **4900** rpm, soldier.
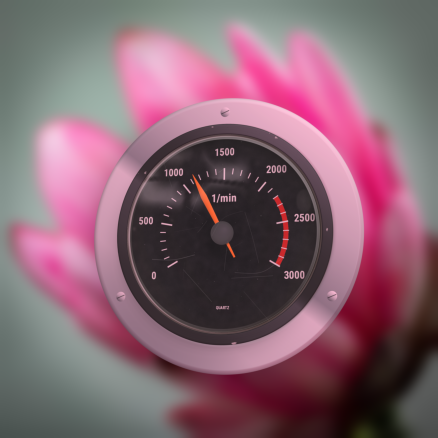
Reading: **1150** rpm
